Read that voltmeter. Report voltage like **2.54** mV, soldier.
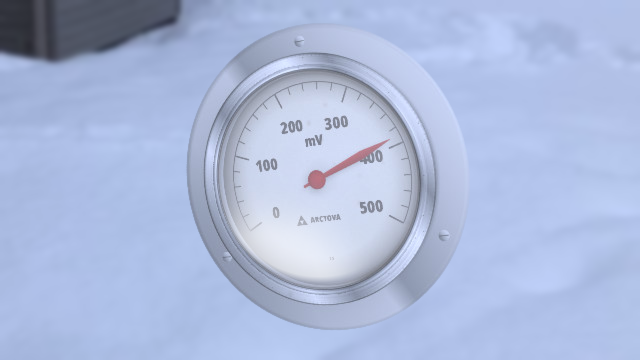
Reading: **390** mV
